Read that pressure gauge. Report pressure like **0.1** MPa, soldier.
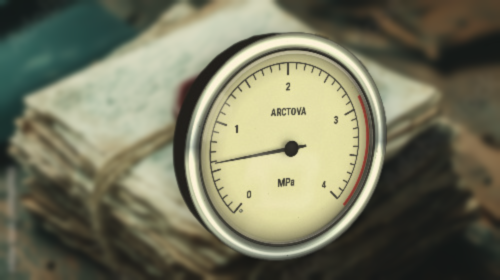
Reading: **0.6** MPa
